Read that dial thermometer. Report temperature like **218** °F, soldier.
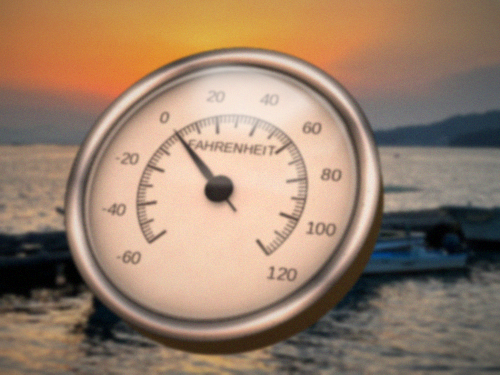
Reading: **0** °F
